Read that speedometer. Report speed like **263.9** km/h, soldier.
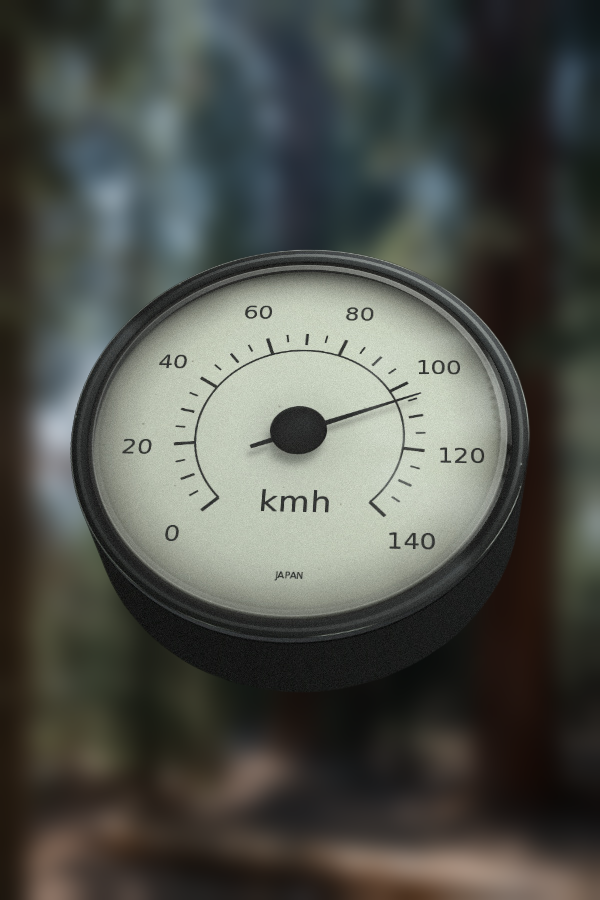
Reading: **105** km/h
